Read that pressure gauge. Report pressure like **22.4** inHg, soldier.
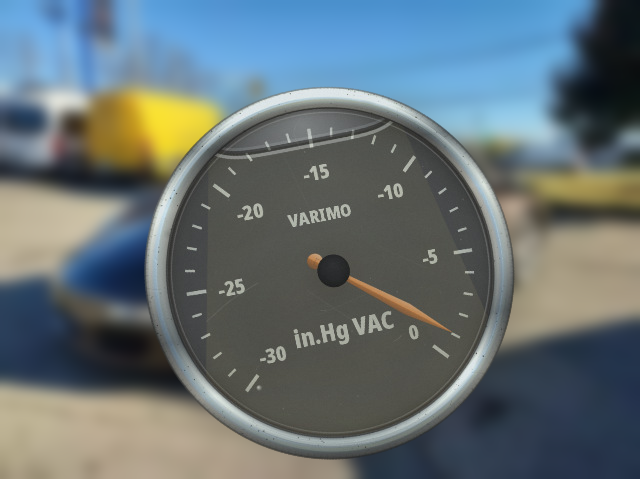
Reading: **-1** inHg
